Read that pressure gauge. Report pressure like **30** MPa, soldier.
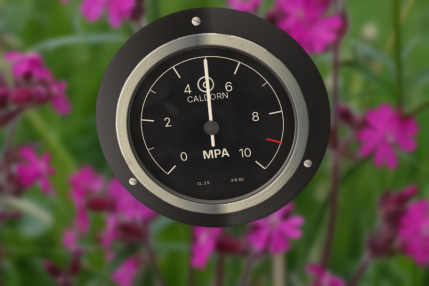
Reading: **5** MPa
